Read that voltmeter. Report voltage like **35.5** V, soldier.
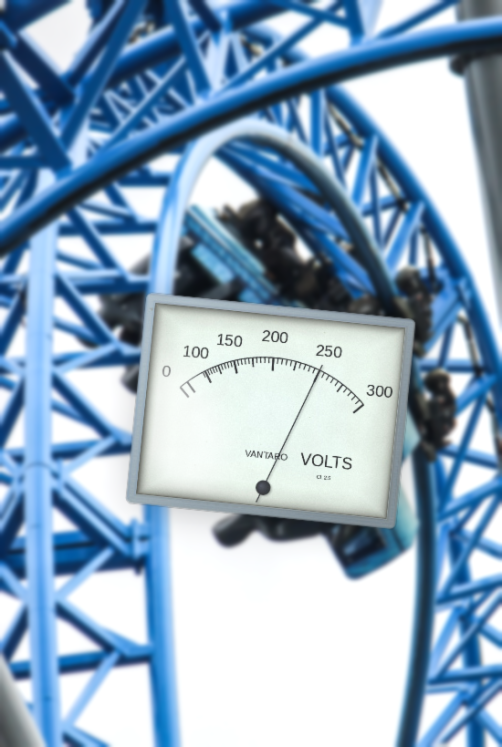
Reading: **250** V
